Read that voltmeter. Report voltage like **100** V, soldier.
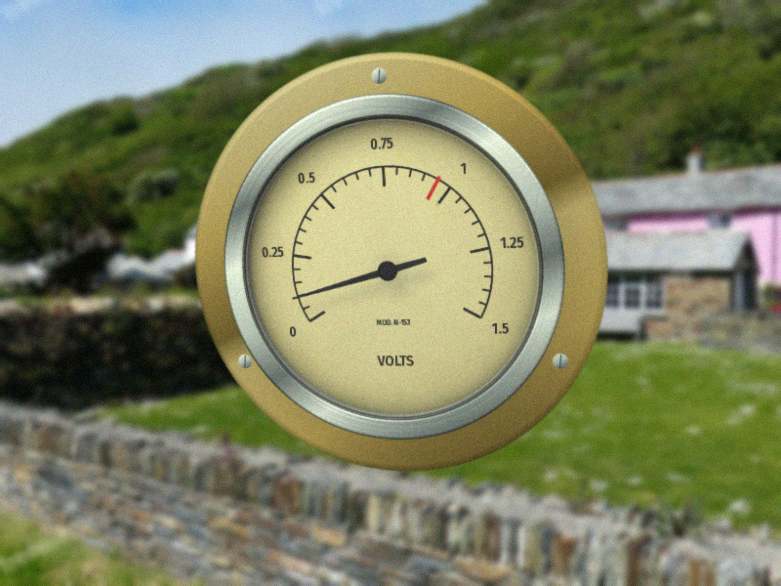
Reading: **0.1** V
